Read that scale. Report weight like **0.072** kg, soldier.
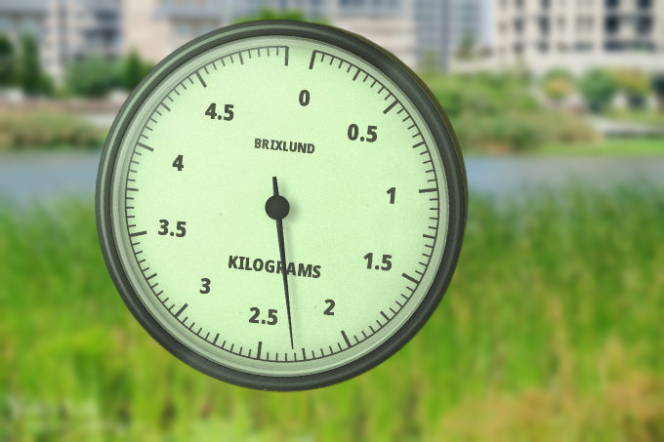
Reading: **2.3** kg
